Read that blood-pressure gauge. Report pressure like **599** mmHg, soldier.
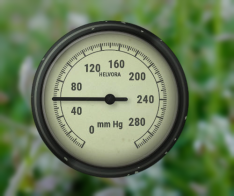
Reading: **60** mmHg
